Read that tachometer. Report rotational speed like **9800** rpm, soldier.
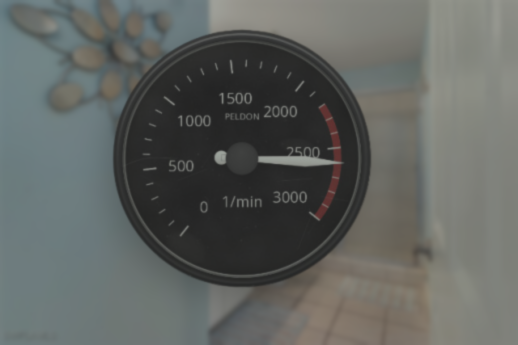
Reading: **2600** rpm
